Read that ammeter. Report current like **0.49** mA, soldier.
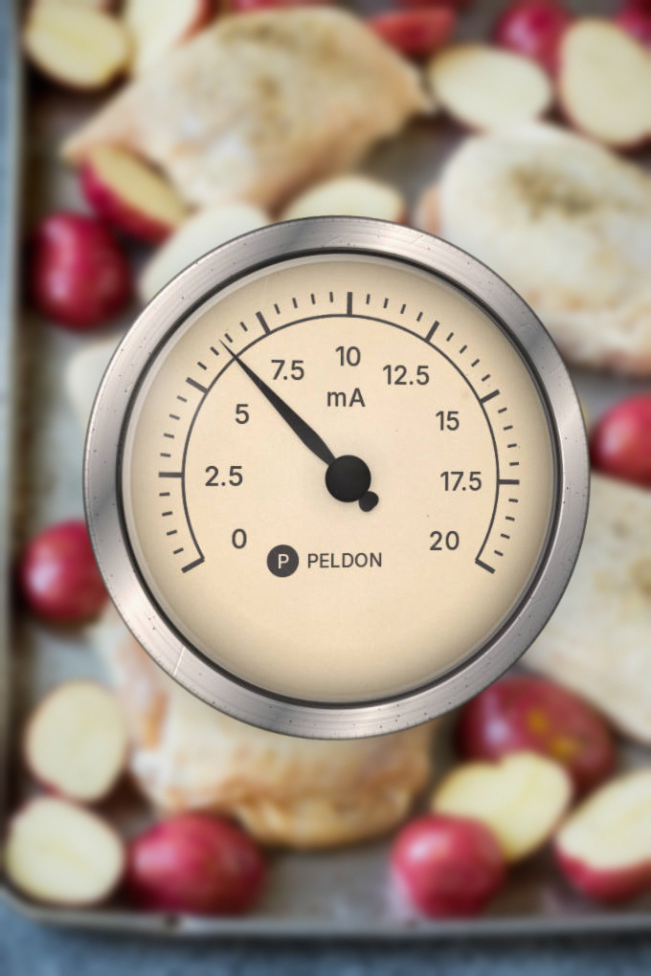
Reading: **6.25** mA
